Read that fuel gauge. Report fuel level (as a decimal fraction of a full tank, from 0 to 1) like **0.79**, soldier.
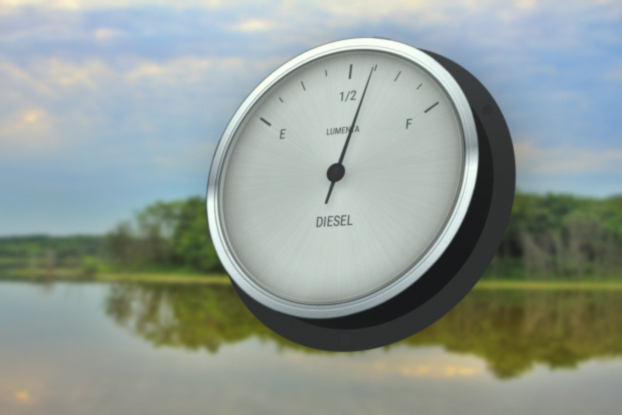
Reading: **0.625**
